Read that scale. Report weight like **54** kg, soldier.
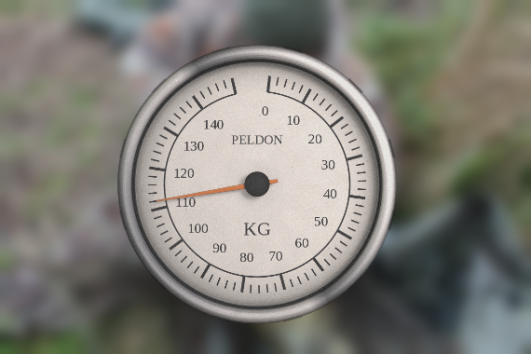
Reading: **112** kg
